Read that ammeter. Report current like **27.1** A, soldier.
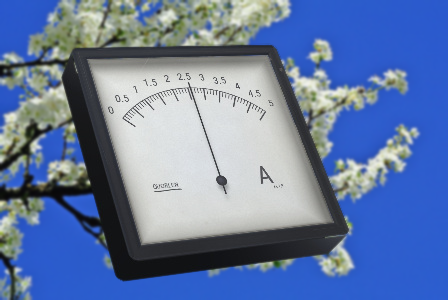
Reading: **2.5** A
